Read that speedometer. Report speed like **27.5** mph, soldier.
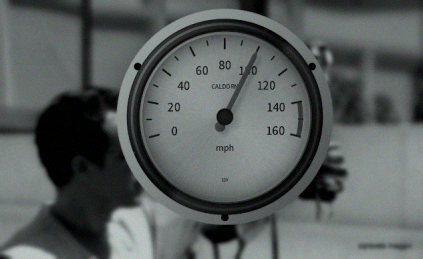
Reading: **100** mph
